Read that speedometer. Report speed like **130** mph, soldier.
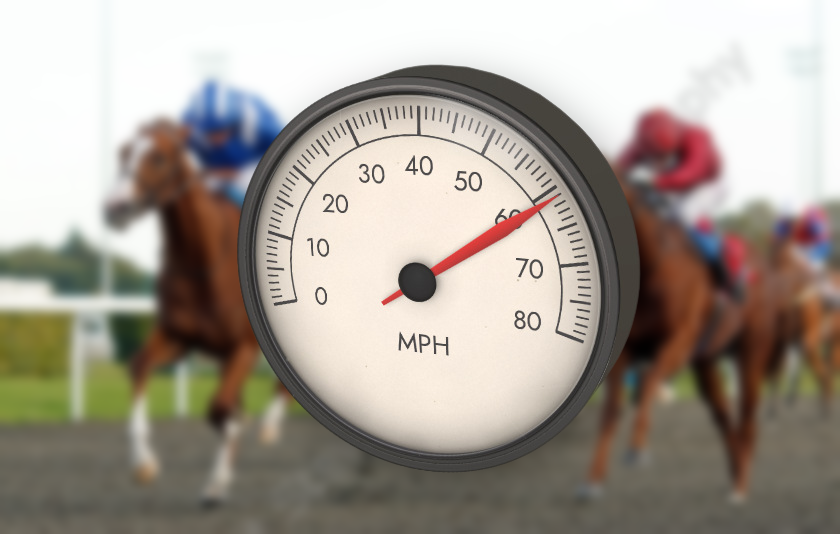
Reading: **61** mph
